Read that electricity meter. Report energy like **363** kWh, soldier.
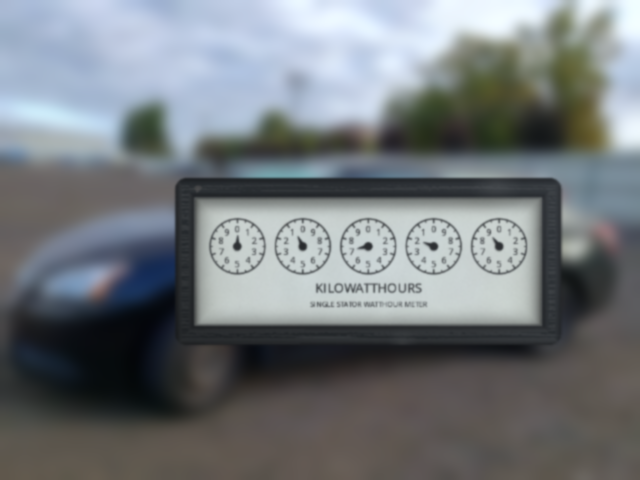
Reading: **719** kWh
